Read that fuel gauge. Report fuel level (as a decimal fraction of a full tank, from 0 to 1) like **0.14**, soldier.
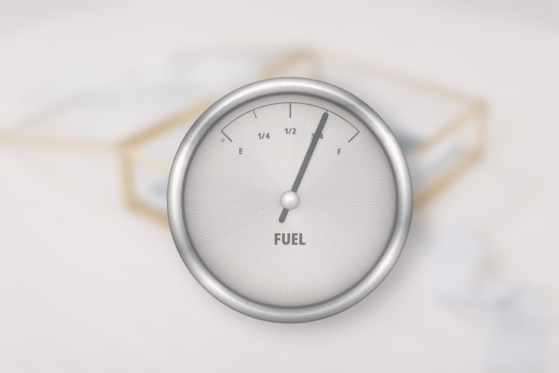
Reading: **0.75**
